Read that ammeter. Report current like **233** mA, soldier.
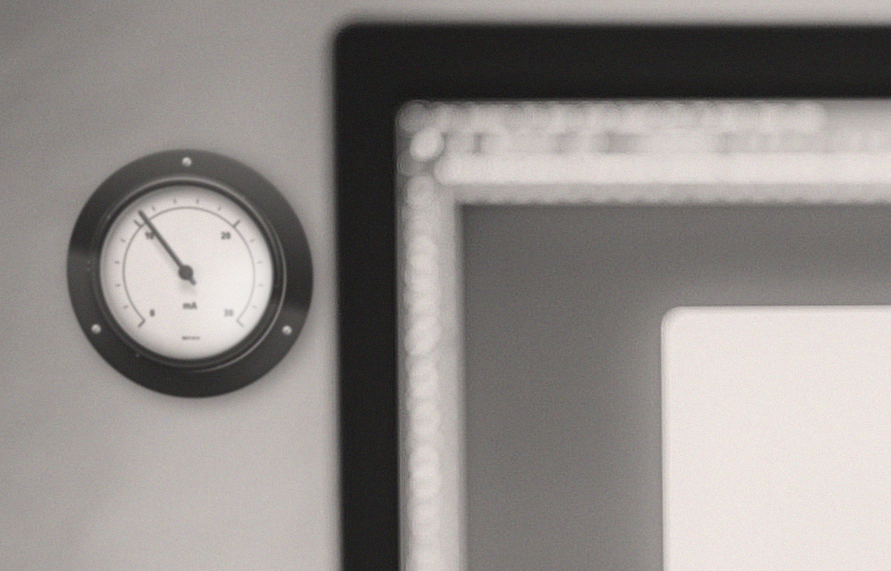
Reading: **11** mA
